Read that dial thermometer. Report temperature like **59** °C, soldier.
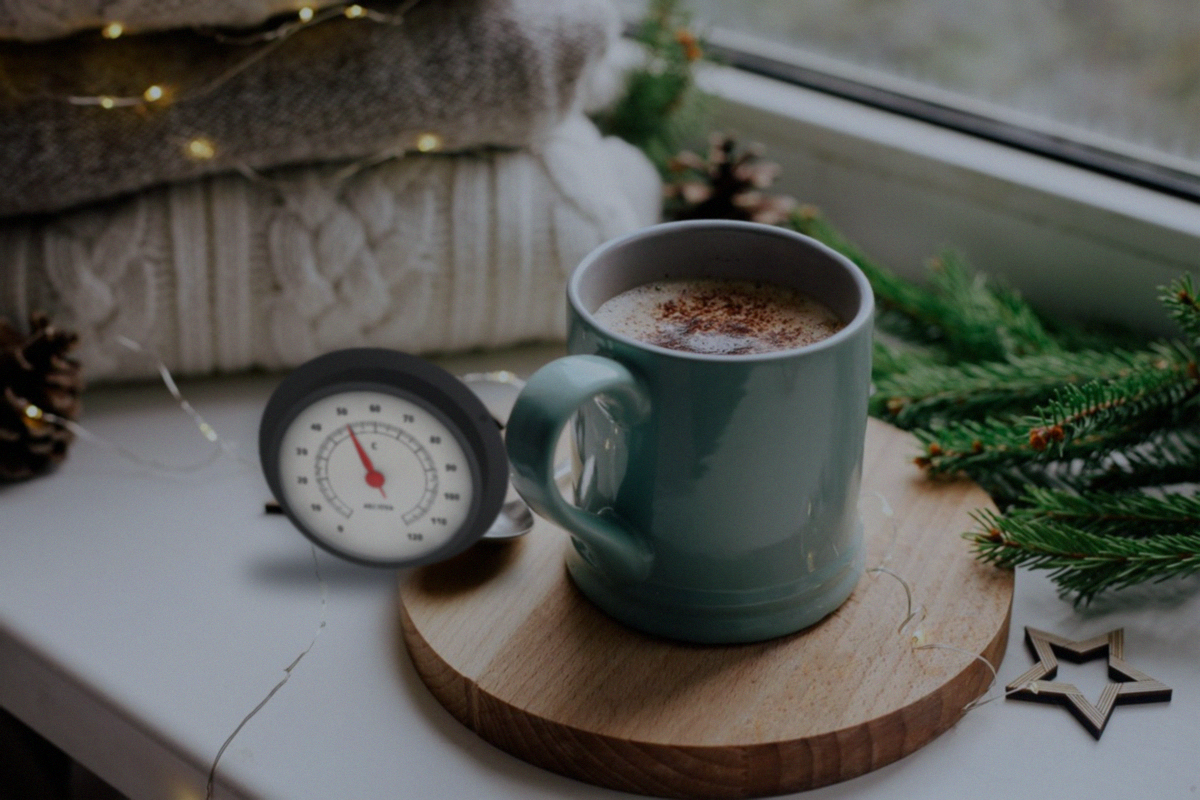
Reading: **50** °C
